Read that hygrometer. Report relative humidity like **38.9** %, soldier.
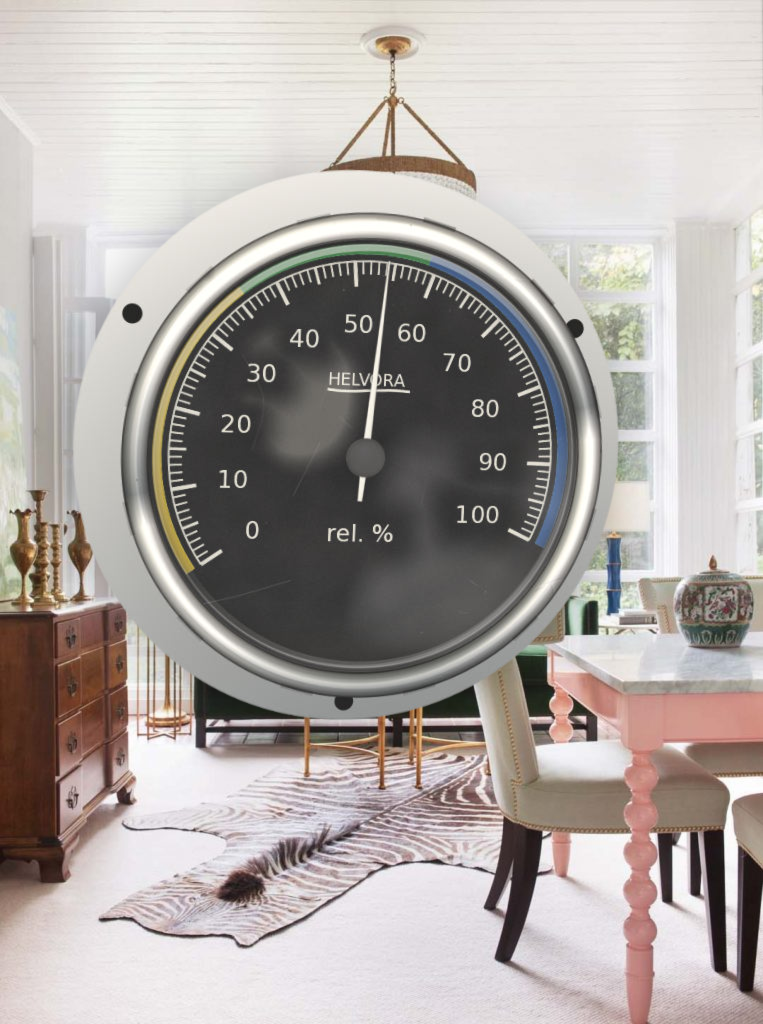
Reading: **54** %
